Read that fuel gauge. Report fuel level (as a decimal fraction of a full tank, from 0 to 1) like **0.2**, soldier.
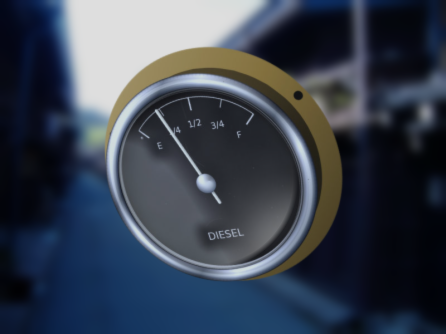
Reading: **0.25**
